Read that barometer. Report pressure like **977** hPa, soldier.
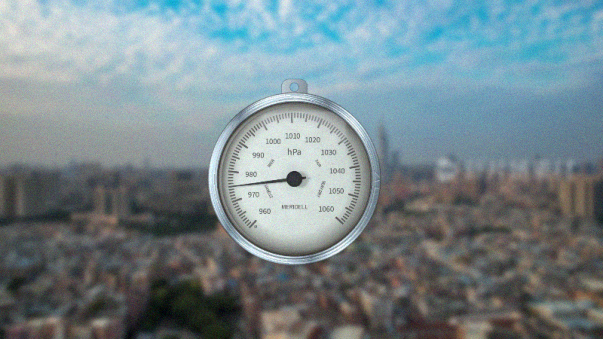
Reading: **975** hPa
